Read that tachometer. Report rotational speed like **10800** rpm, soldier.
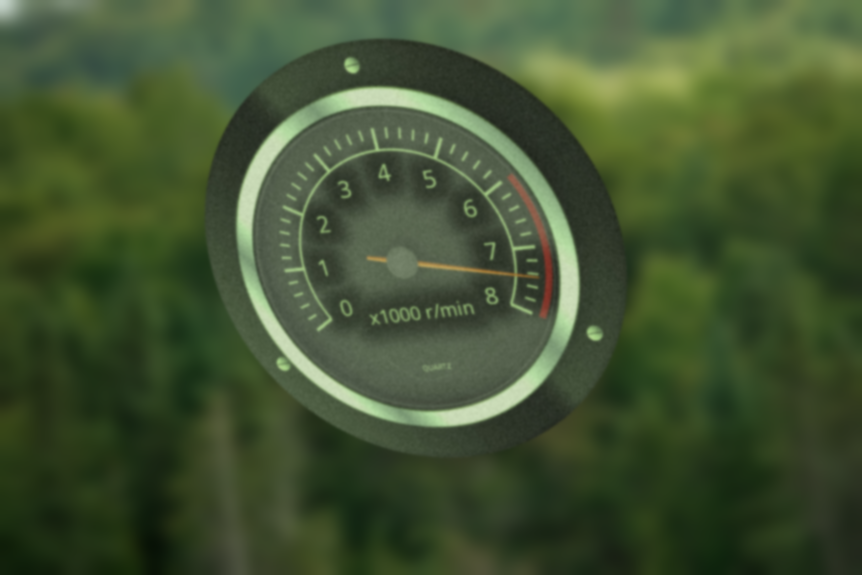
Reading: **7400** rpm
